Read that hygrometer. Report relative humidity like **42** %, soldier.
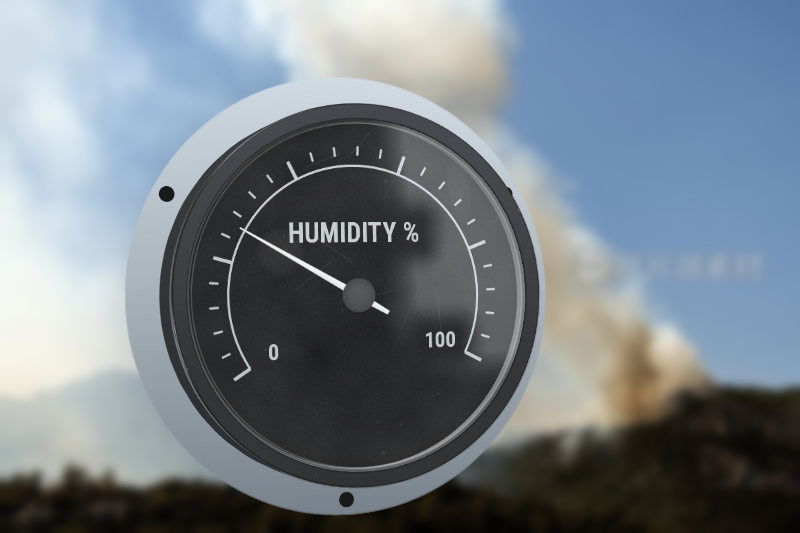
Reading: **26** %
